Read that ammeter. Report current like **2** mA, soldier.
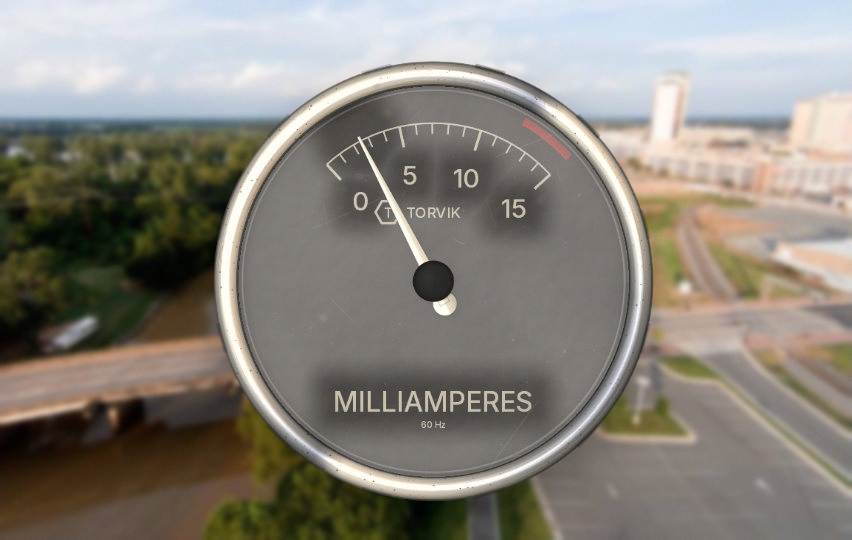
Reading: **2.5** mA
